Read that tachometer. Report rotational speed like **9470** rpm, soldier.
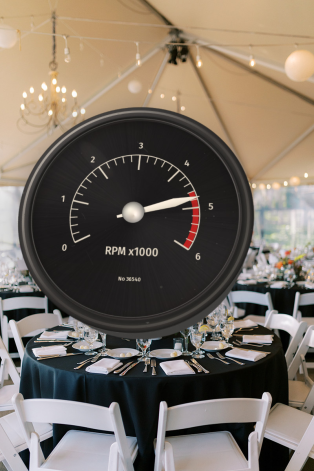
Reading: **4800** rpm
